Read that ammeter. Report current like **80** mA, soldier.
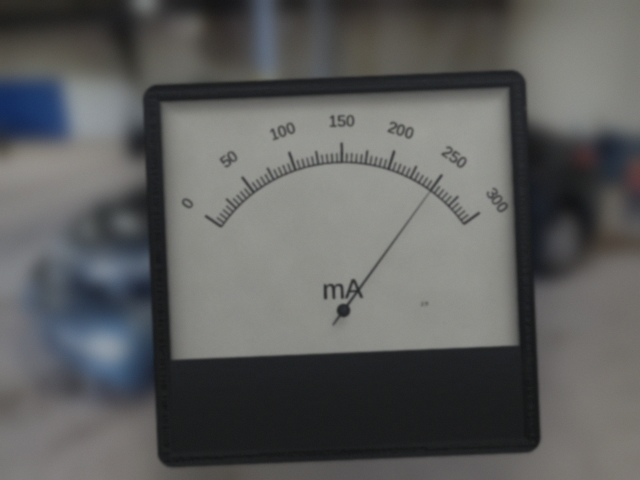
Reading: **250** mA
